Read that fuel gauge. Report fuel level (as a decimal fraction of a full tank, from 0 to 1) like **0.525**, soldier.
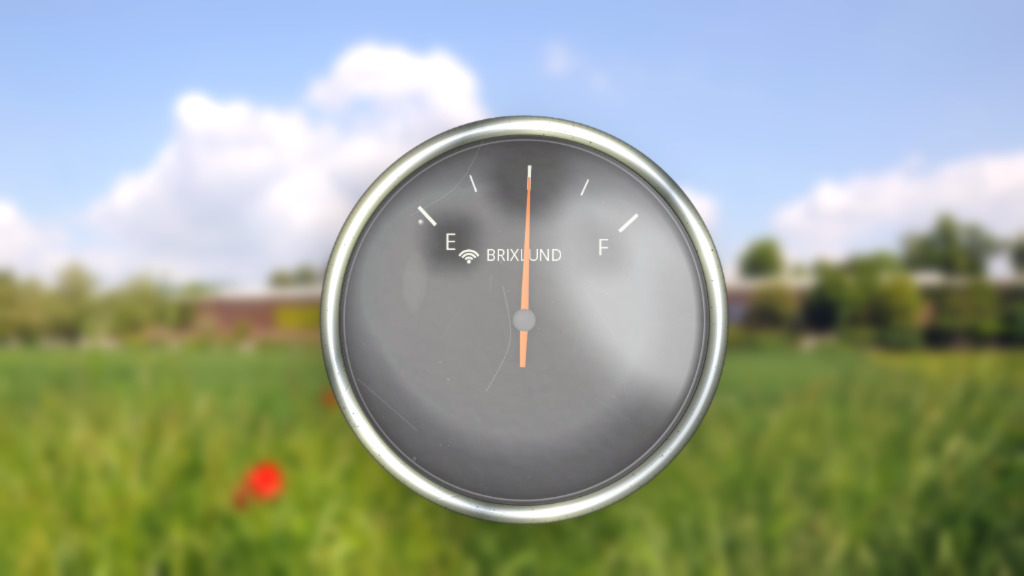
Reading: **0.5**
